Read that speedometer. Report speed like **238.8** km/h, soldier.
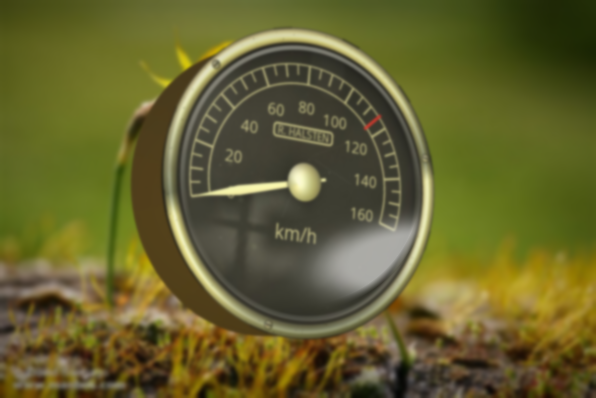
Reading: **0** km/h
